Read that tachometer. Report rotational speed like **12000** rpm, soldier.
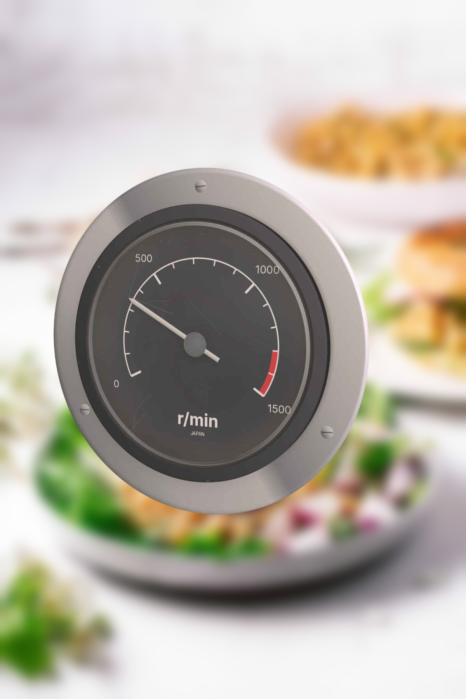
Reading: **350** rpm
